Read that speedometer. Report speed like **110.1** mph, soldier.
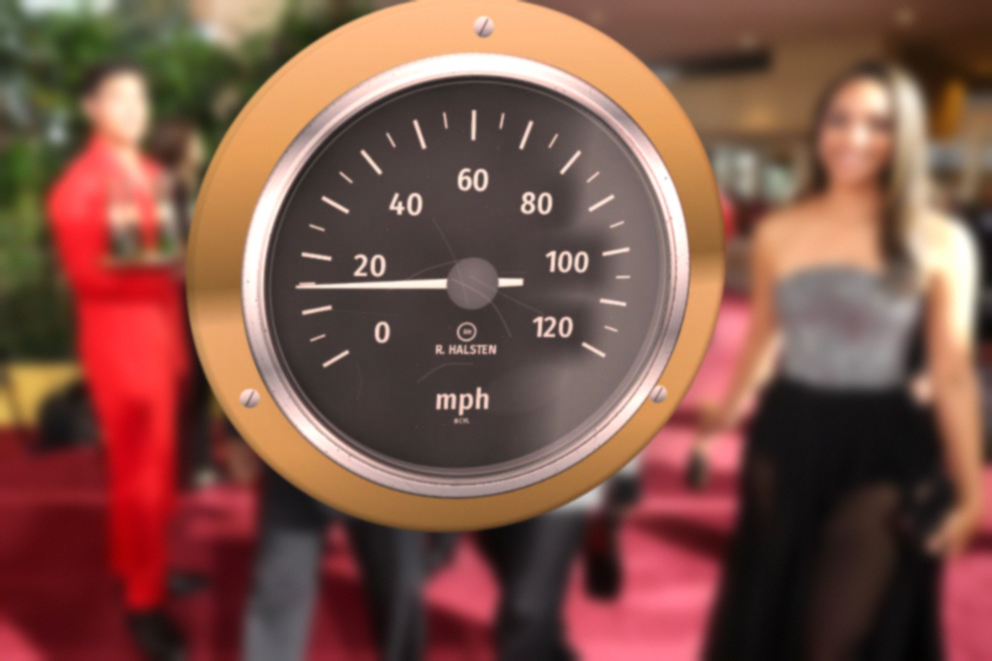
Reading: **15** mph
